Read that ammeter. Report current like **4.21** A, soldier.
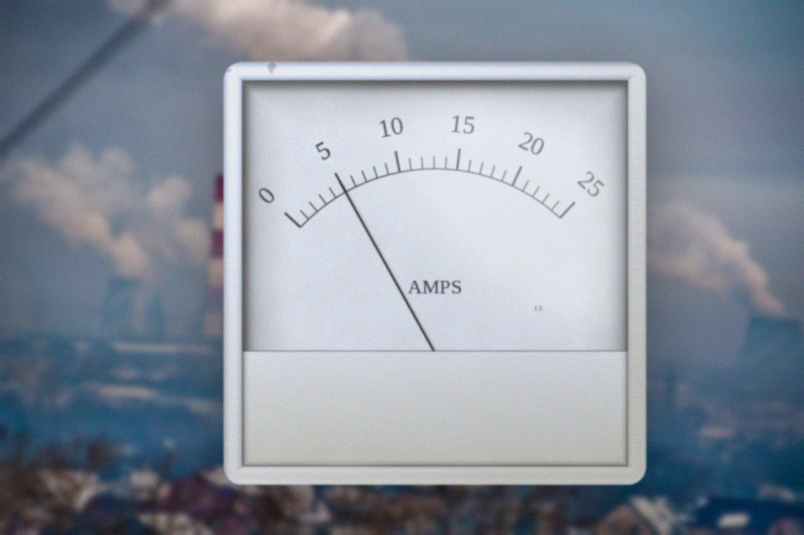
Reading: **5** A
